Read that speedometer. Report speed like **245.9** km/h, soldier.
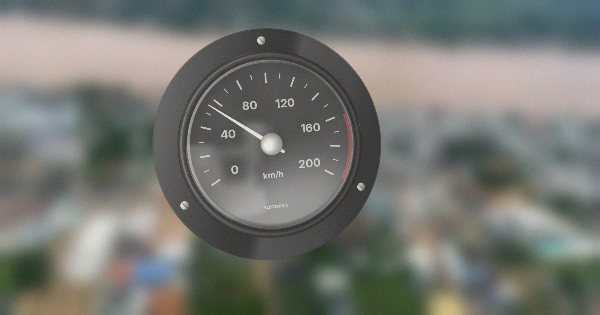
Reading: **55** km/h
